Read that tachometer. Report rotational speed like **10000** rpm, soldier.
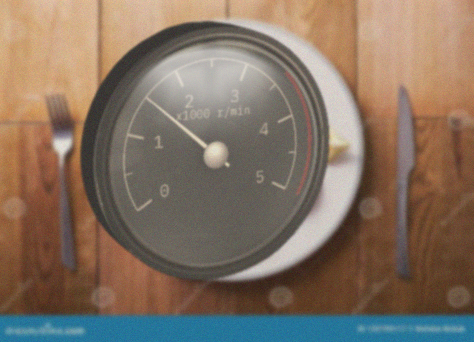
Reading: **1500** rpm
